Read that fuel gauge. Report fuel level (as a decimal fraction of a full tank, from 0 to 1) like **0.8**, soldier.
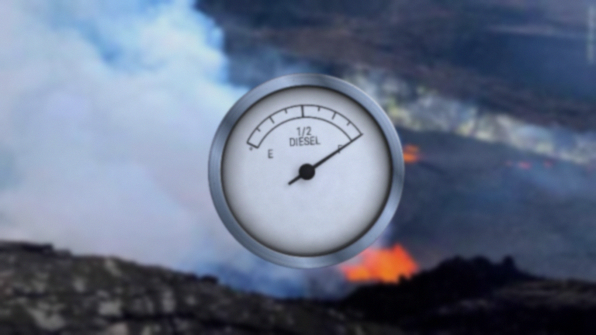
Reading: **1**
